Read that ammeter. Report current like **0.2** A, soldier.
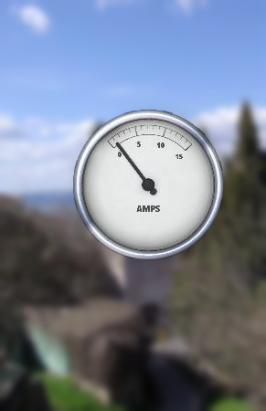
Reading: **1** A
